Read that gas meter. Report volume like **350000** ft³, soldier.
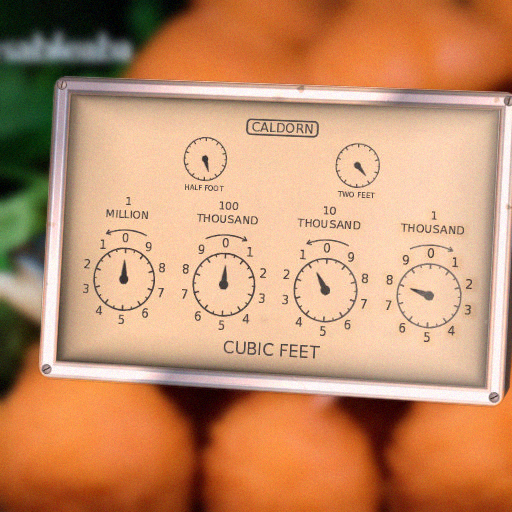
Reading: **800** ft³
